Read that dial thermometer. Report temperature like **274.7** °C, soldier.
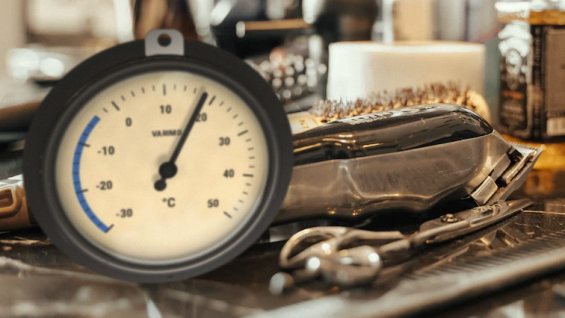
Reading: **18** °C
